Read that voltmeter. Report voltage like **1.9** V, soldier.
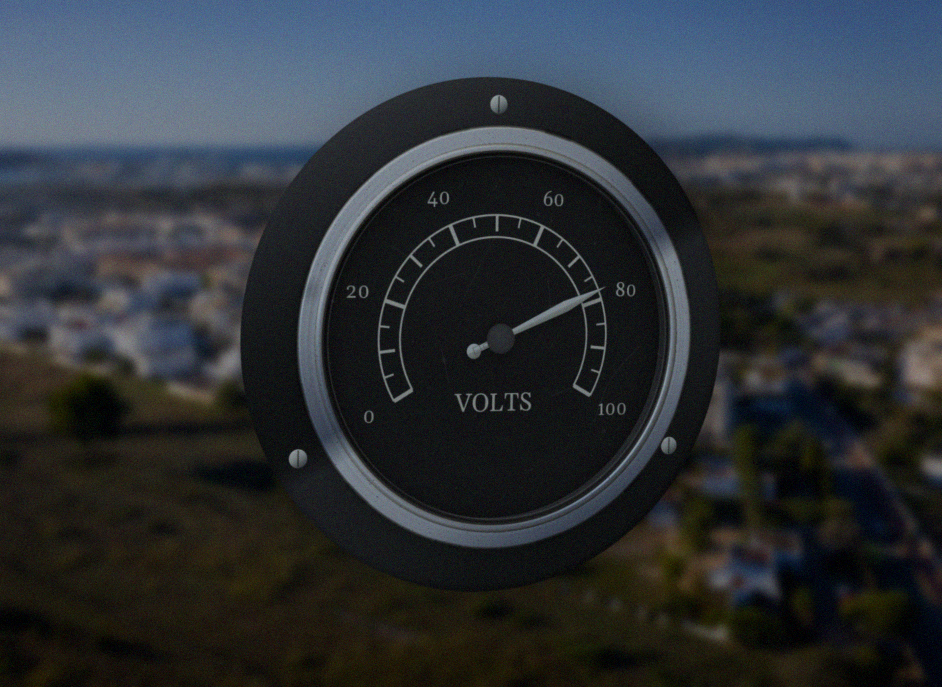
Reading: **77.5** V
